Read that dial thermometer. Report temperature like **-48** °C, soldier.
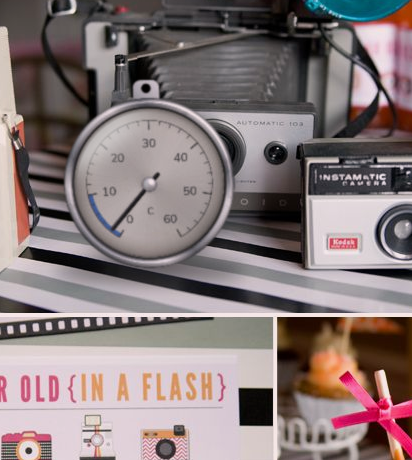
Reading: **2** °C
